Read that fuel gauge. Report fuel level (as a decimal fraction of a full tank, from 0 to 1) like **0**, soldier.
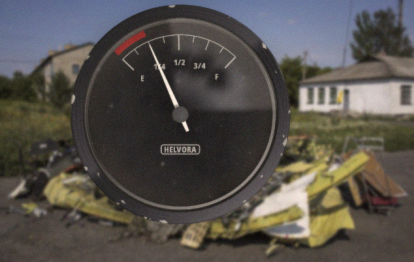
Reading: **0.25**
